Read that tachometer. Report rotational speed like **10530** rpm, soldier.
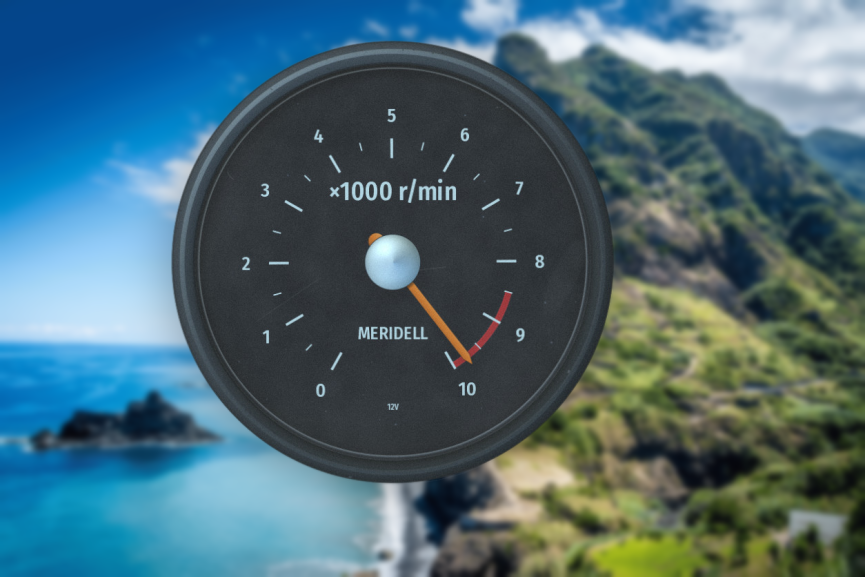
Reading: **9750** rpm
